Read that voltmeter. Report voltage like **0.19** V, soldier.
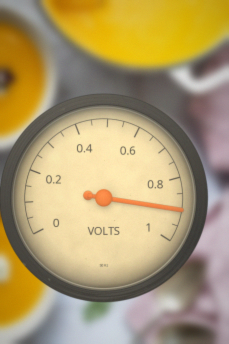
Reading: **0.9** V
